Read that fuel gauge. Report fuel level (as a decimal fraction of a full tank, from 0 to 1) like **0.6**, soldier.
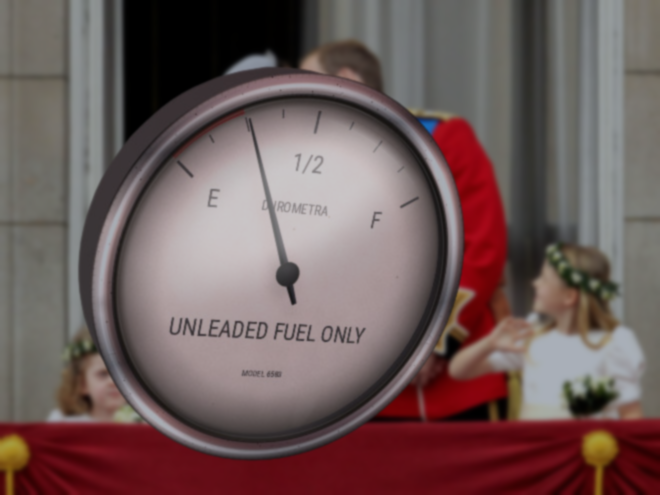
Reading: **0.25**
